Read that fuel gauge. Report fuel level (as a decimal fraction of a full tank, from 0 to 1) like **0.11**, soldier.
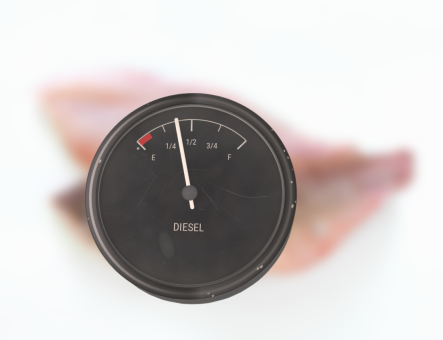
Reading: **0.375**
